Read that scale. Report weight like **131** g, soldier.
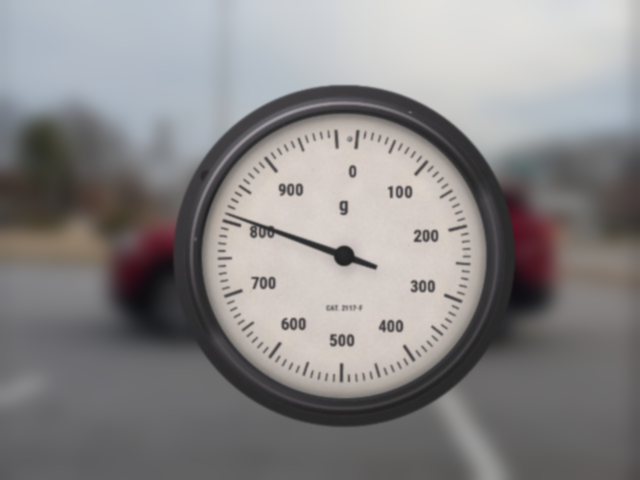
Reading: **810** g
